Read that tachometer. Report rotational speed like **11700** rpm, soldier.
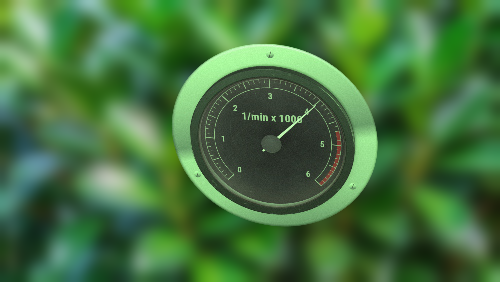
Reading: **4000** rpm
